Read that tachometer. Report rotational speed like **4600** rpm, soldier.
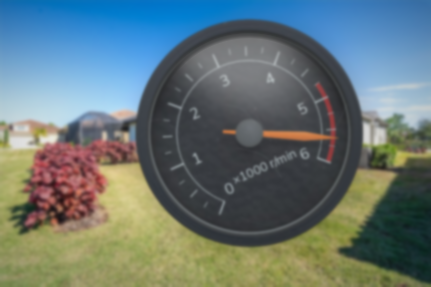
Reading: **5625** rpm
